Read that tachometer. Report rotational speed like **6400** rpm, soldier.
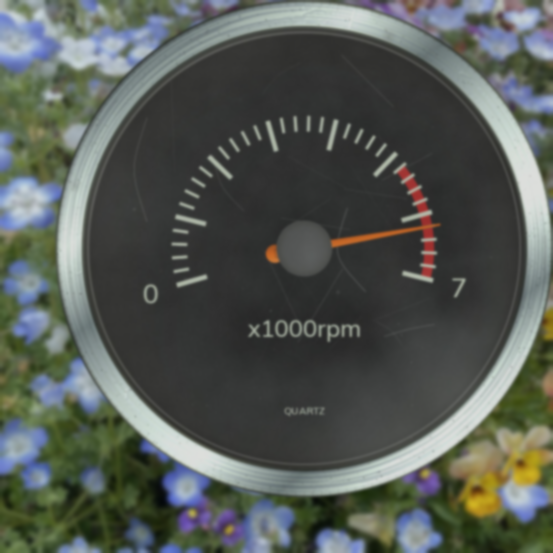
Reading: **6200** rpm
